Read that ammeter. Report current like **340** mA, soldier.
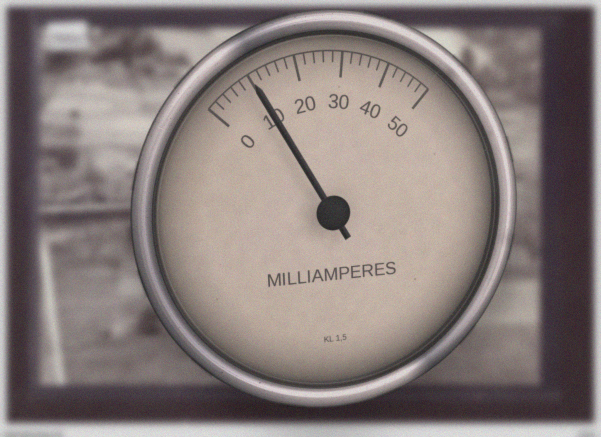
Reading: **10** mA
